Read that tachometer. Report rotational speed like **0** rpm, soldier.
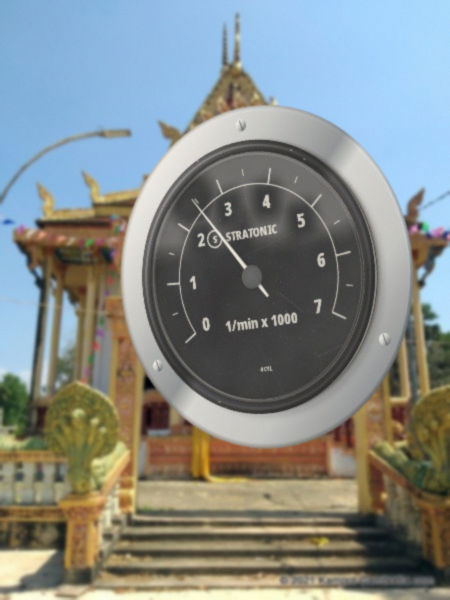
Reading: **2500** rpm
